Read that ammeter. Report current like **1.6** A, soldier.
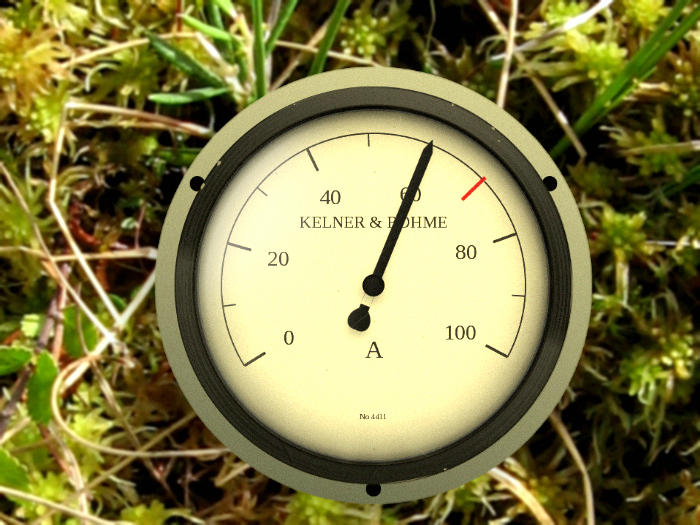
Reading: **60** A
